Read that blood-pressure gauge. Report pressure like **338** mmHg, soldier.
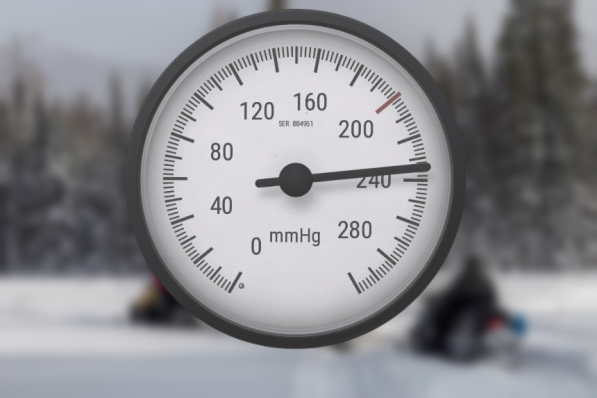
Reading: **234** mmHg
